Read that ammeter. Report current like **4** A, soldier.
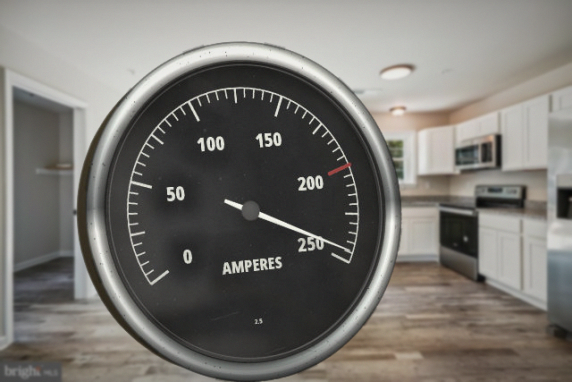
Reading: **245** A
